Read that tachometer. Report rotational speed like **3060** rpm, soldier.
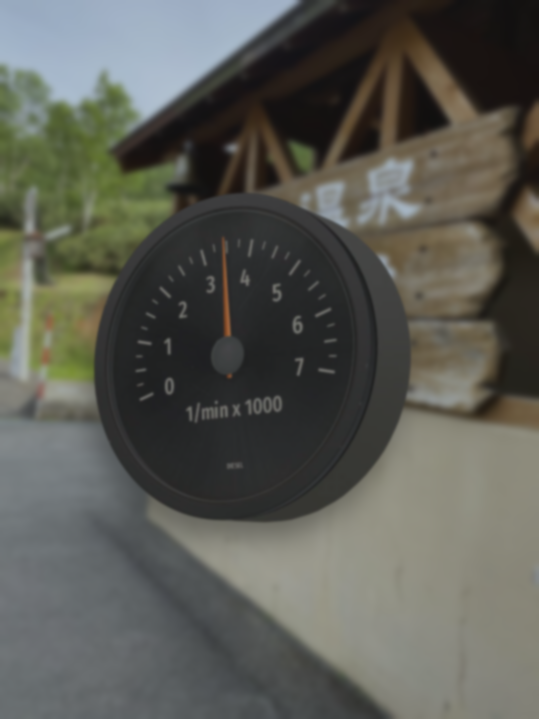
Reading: **3500** rpm
